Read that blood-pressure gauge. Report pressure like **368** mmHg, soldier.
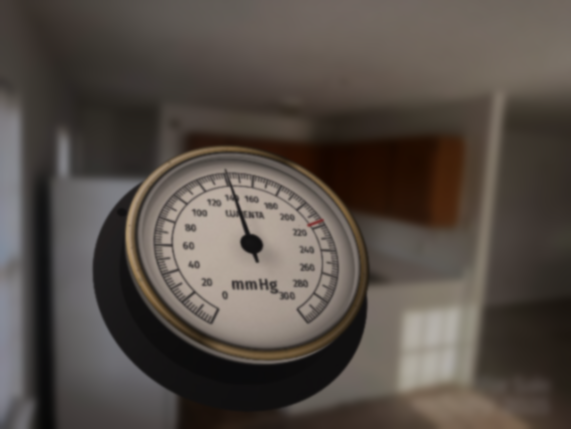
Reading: **140** mmHg
